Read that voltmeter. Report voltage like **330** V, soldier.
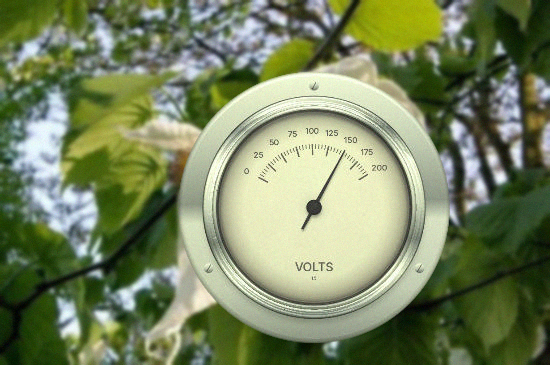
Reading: **150** V
